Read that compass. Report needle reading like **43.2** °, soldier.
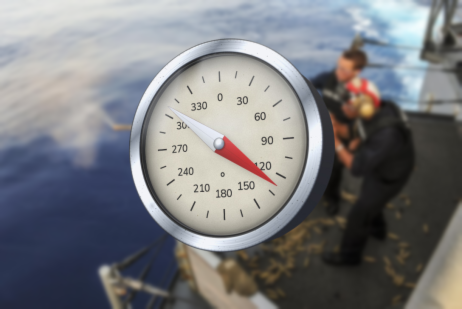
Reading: **127.5** °
